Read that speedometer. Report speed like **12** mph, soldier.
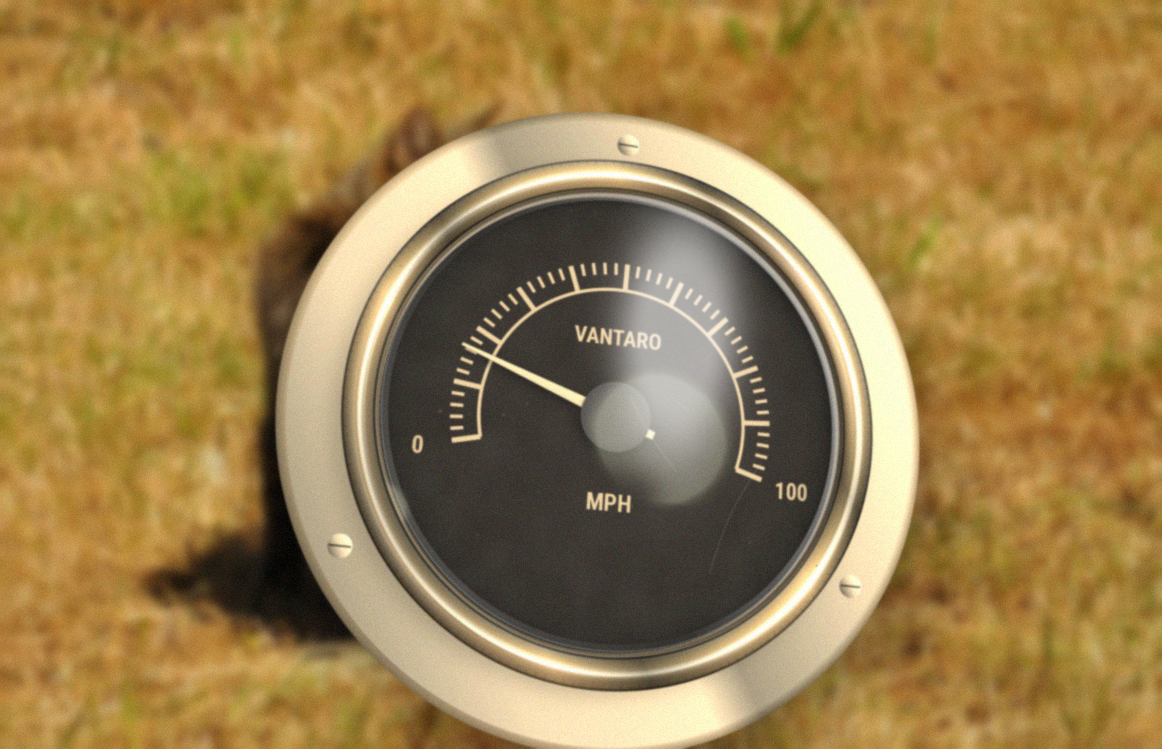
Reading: **16** mph
